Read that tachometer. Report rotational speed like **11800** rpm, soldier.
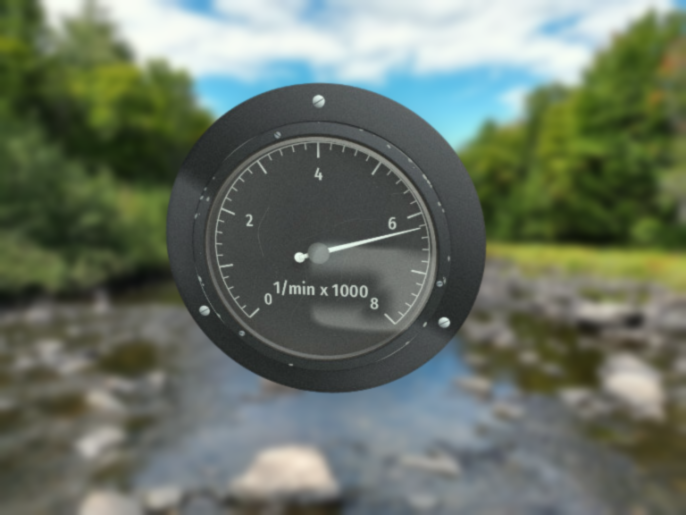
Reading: **6200** rpm
